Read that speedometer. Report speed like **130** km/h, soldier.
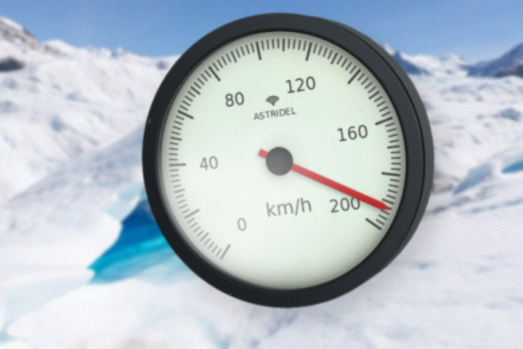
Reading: **192** km/h
